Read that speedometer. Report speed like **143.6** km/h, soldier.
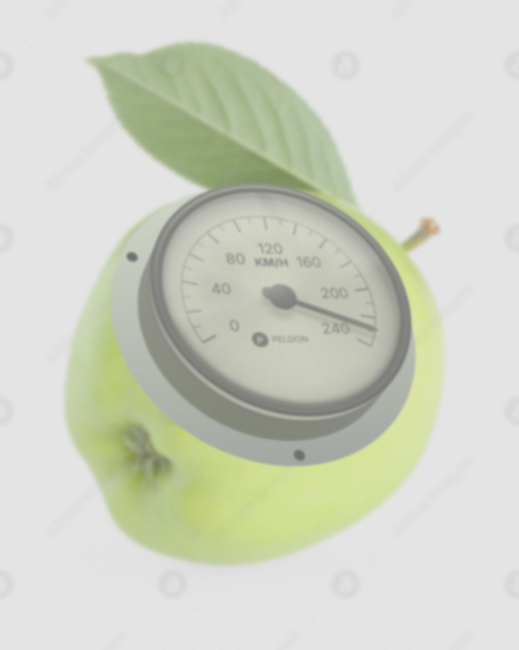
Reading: **230** km/h
